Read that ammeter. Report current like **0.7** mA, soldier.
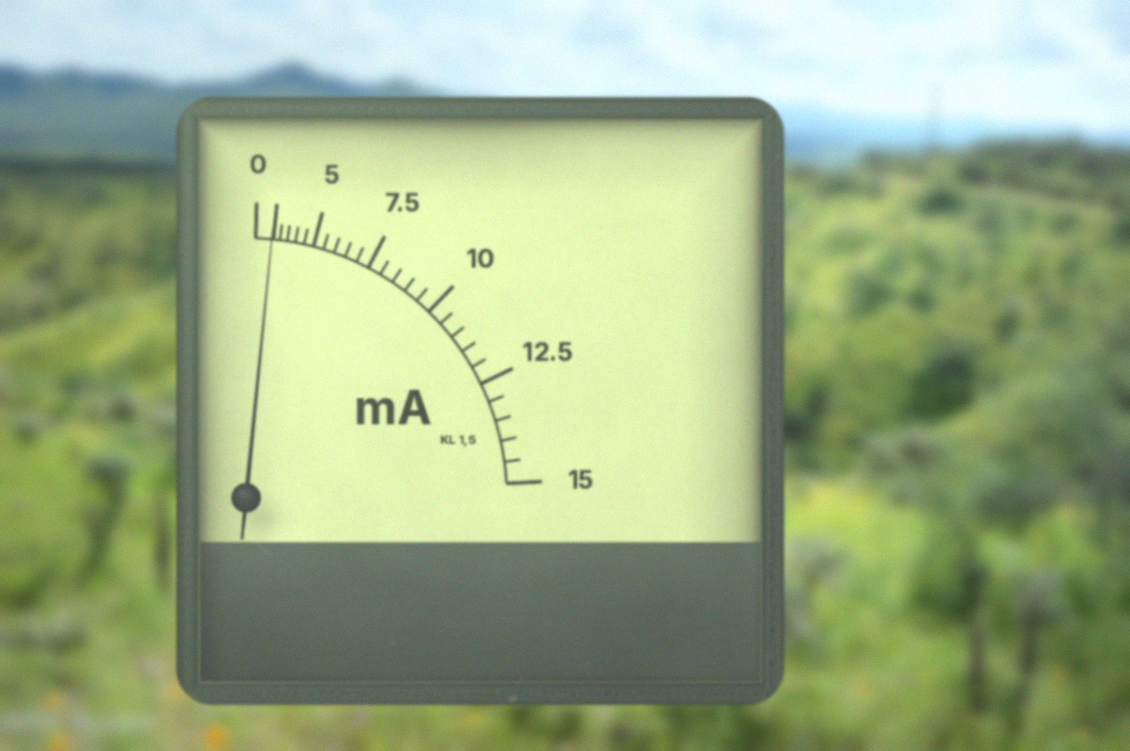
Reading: **2.5** mA
